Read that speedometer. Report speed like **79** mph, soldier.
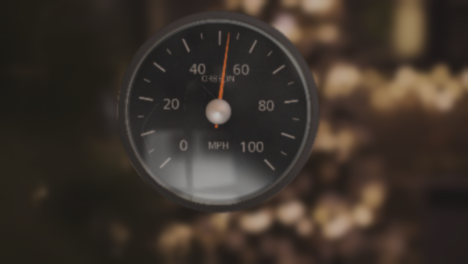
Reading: **52.5** mph
